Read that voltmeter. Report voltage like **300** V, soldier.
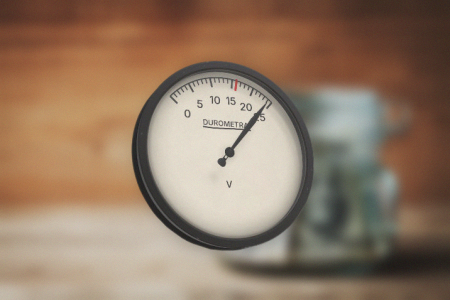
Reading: **24** V
